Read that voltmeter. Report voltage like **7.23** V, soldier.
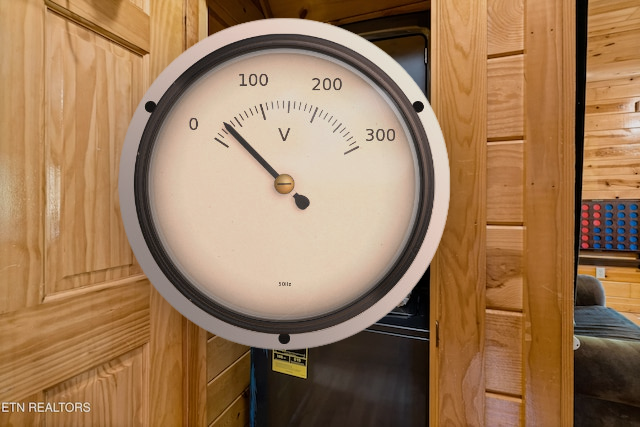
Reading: **30** V
